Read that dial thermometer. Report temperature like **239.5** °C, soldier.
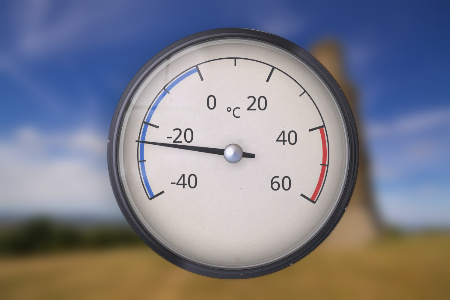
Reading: **-25** °C
